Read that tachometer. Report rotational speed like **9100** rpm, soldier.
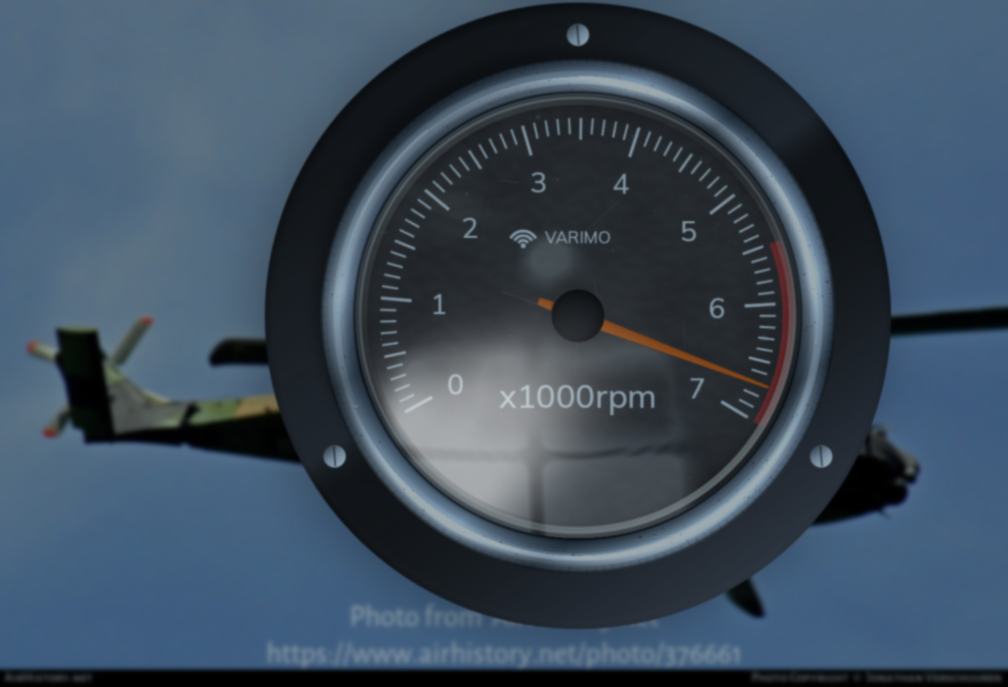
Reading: **6700** rpm
